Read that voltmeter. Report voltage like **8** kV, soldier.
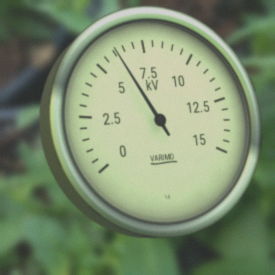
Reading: **6** kV
